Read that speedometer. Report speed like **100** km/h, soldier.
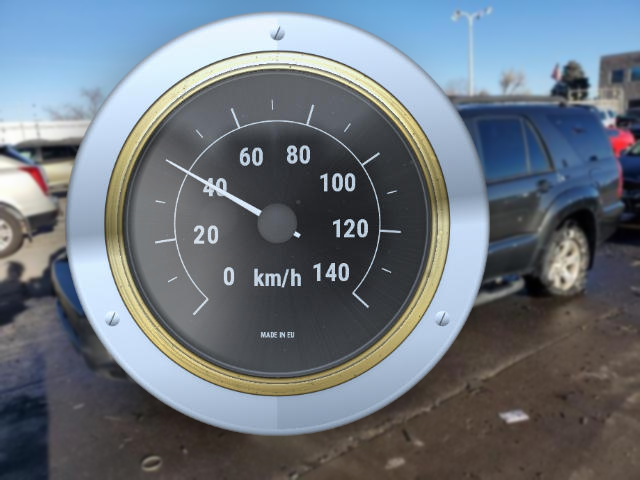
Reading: **40** km/h
